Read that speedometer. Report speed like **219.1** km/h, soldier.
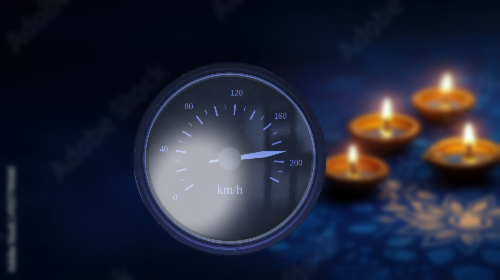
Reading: **190** km/h
